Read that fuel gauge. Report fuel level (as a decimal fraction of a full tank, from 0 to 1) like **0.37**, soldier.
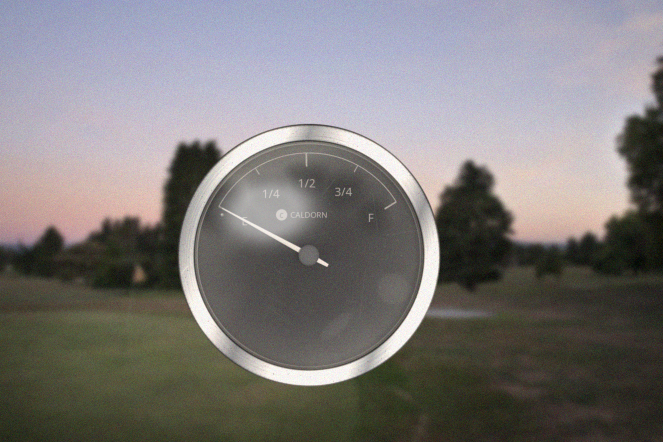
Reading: **0**
